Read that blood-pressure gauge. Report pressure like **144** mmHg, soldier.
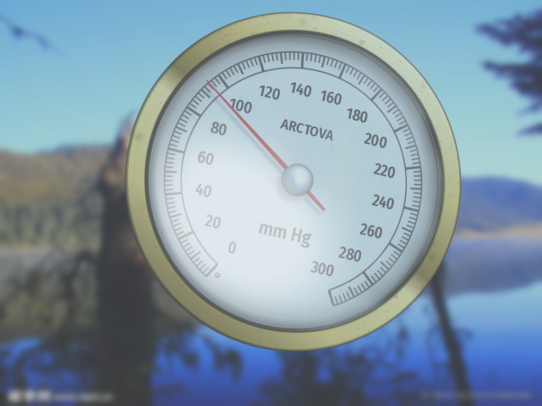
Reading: **94** mmHg
